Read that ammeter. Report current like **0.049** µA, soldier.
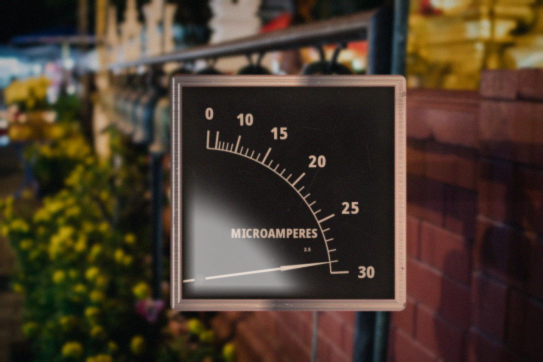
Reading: **29** µA
